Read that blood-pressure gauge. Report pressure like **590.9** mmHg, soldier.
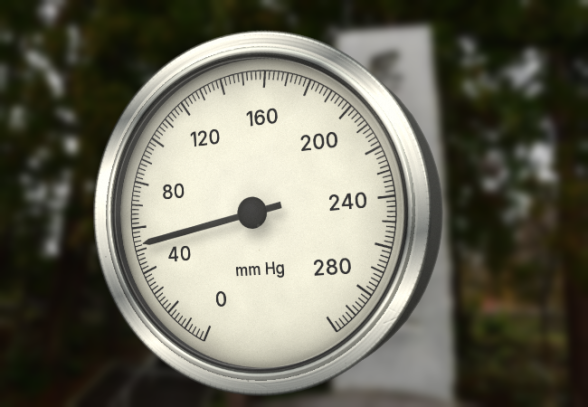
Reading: **52** mmHg
